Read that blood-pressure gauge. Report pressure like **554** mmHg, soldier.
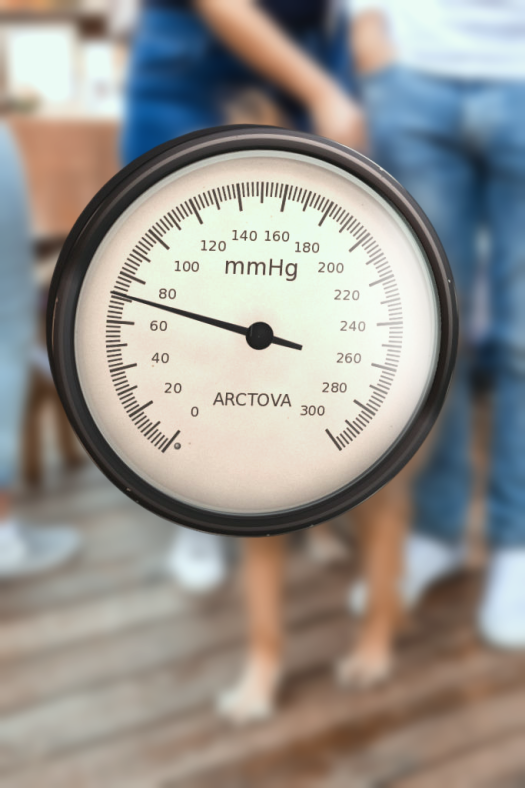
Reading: **72** mmHg
